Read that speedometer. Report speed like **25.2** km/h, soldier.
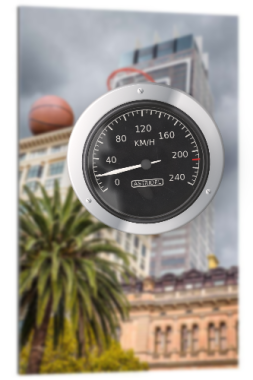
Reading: **20** km/h
